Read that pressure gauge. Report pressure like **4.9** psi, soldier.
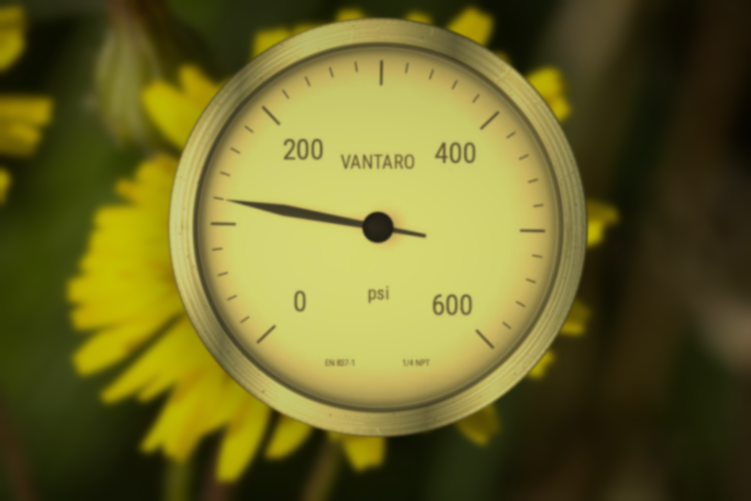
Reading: **120** psi
